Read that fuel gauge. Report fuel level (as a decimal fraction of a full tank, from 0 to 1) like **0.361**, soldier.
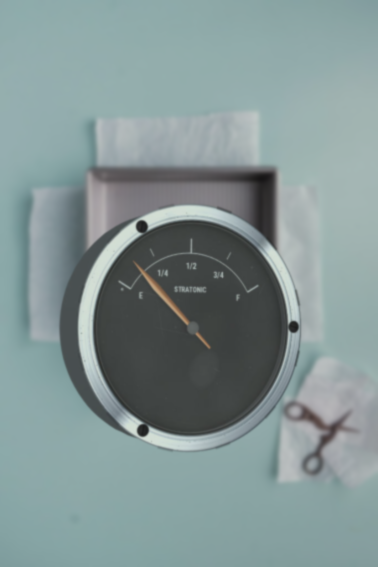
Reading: **0.125**
